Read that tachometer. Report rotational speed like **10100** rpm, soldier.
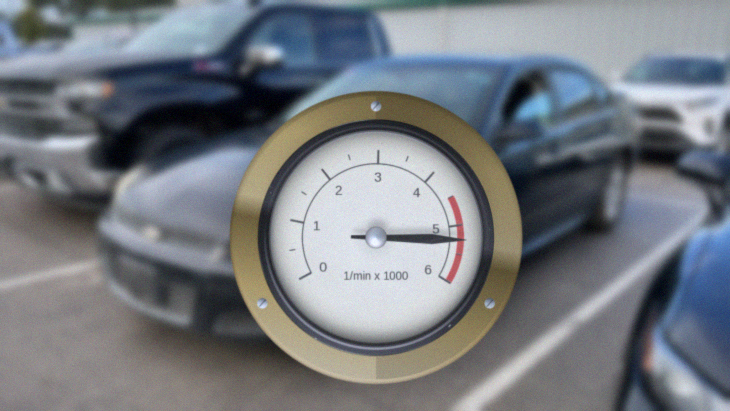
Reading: **5250** rpm
